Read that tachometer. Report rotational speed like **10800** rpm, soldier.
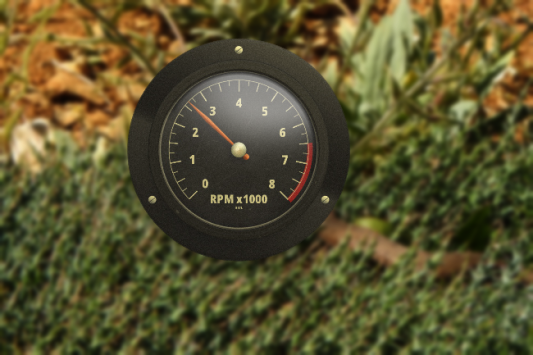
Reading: **2625** rpm
